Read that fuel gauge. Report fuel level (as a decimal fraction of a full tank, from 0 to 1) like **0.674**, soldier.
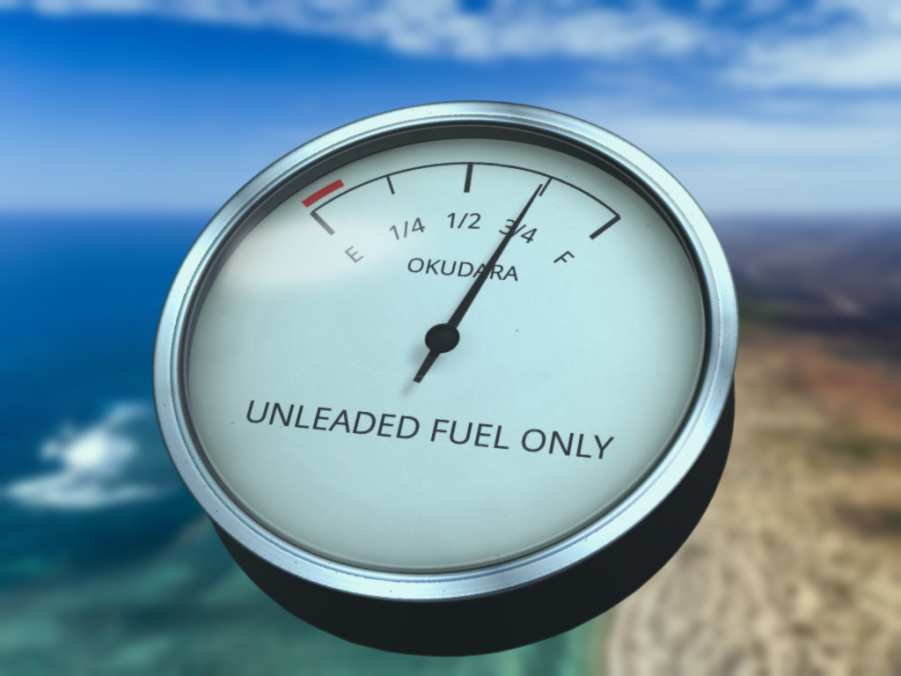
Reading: **0.75**
